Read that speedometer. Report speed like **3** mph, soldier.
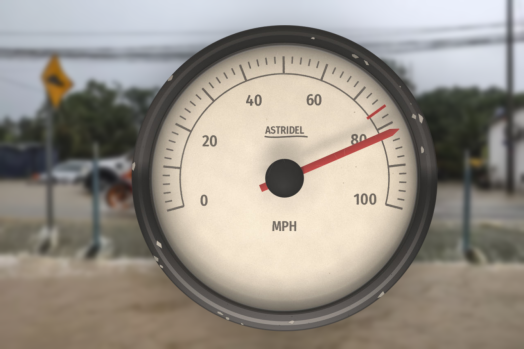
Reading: **82** mph
